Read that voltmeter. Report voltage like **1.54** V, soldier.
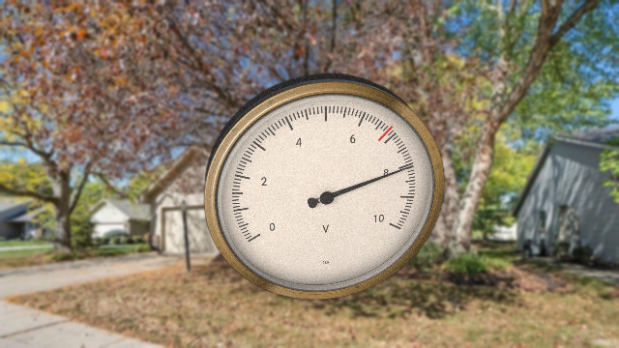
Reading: **8** V
